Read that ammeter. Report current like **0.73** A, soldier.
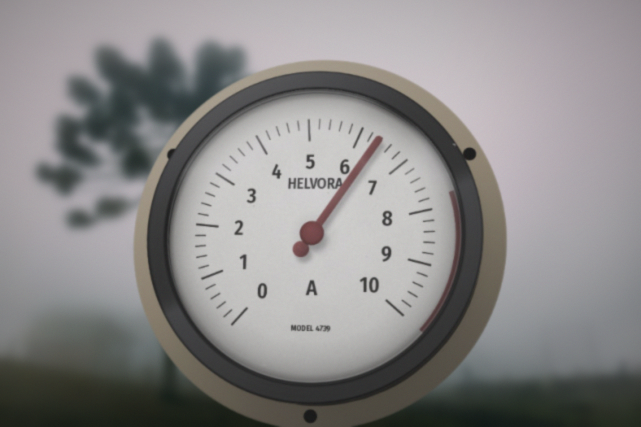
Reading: **6.4** A
